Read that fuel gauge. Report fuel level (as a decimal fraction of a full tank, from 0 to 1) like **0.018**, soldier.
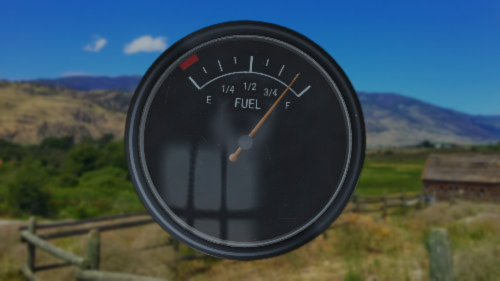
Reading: **0.875**
